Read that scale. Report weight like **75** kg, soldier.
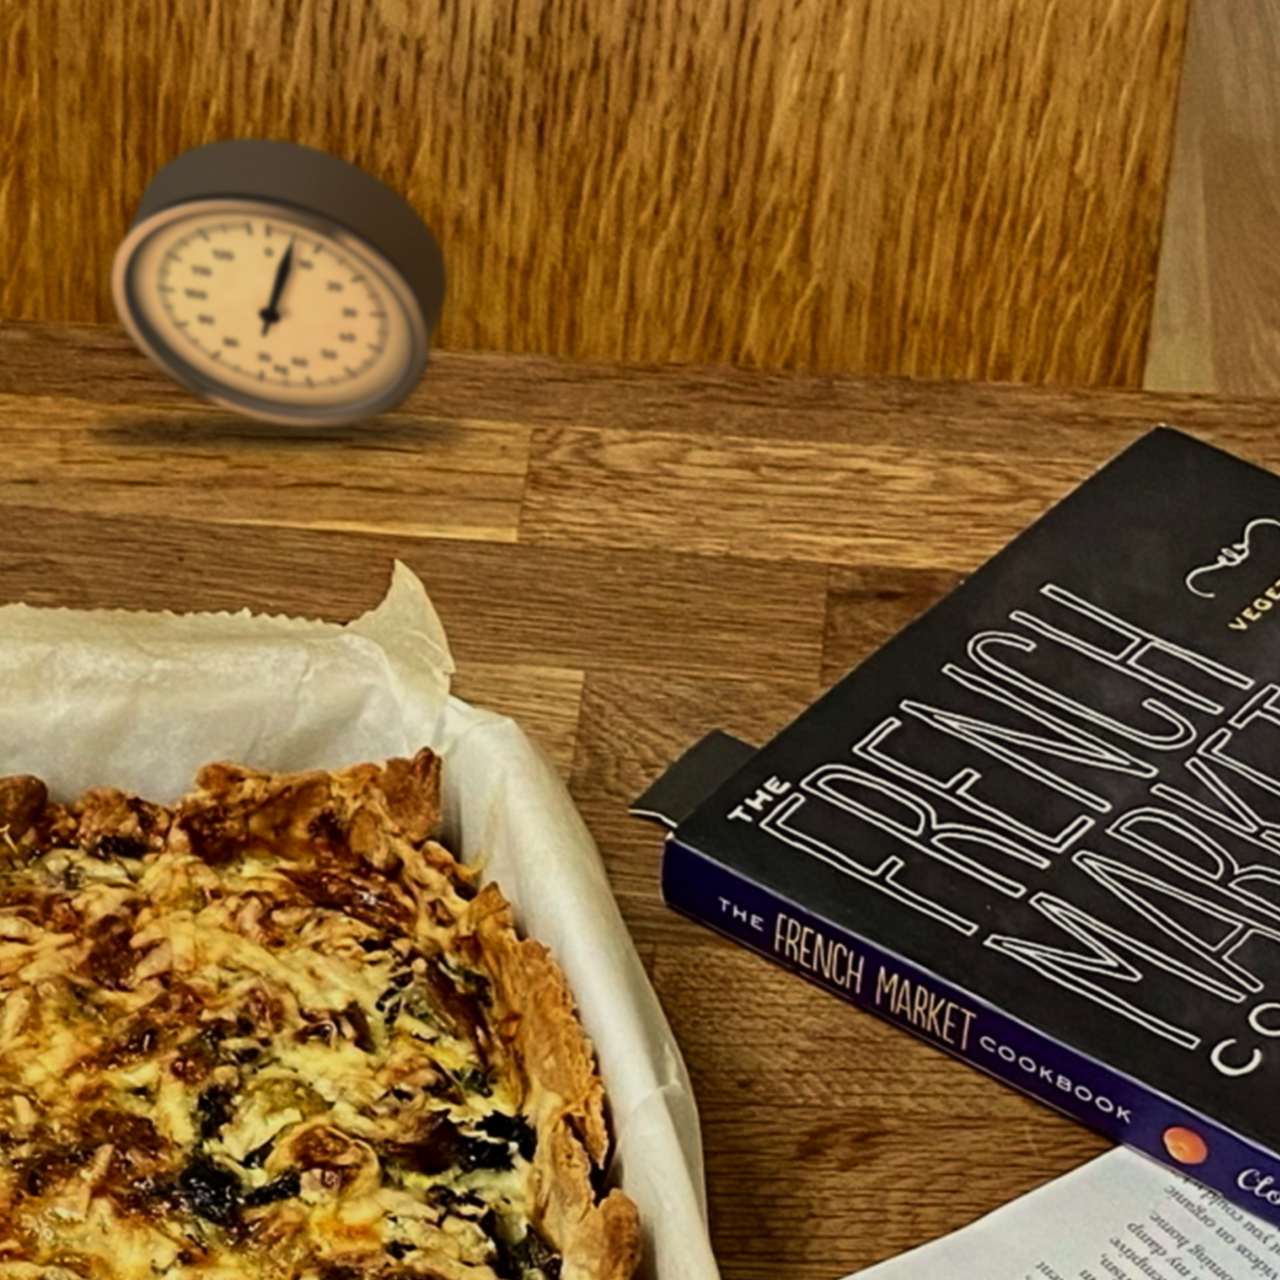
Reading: **5** kg
